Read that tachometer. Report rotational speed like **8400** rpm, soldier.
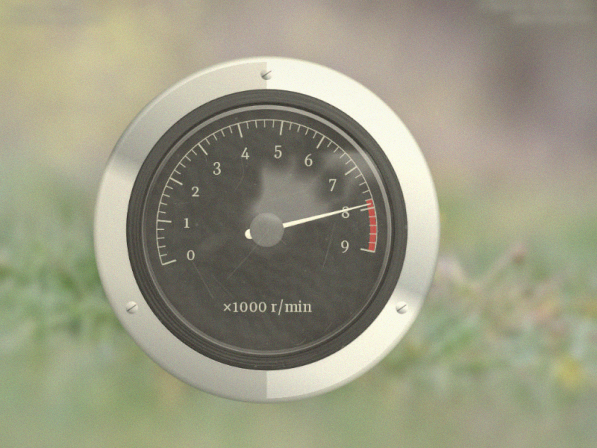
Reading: **7900** rpm
